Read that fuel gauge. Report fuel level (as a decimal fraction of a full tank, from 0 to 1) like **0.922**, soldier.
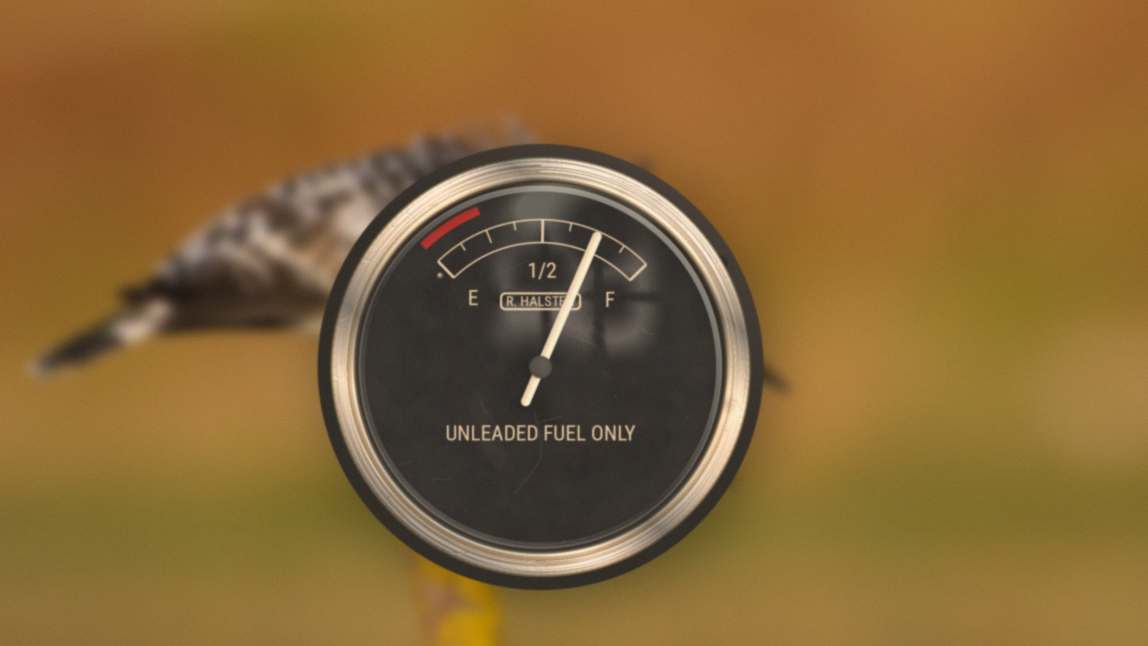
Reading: **0.75**
